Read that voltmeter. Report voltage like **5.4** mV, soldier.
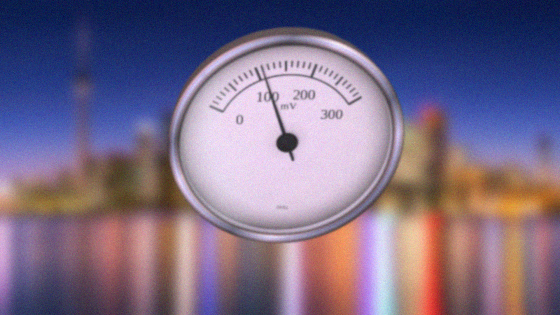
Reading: **110** mV
